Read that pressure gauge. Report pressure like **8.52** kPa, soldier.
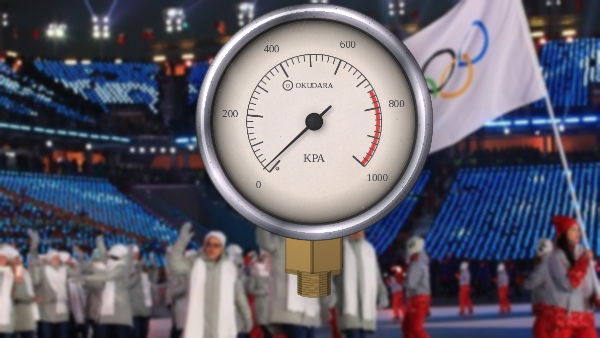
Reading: **20** kPa
